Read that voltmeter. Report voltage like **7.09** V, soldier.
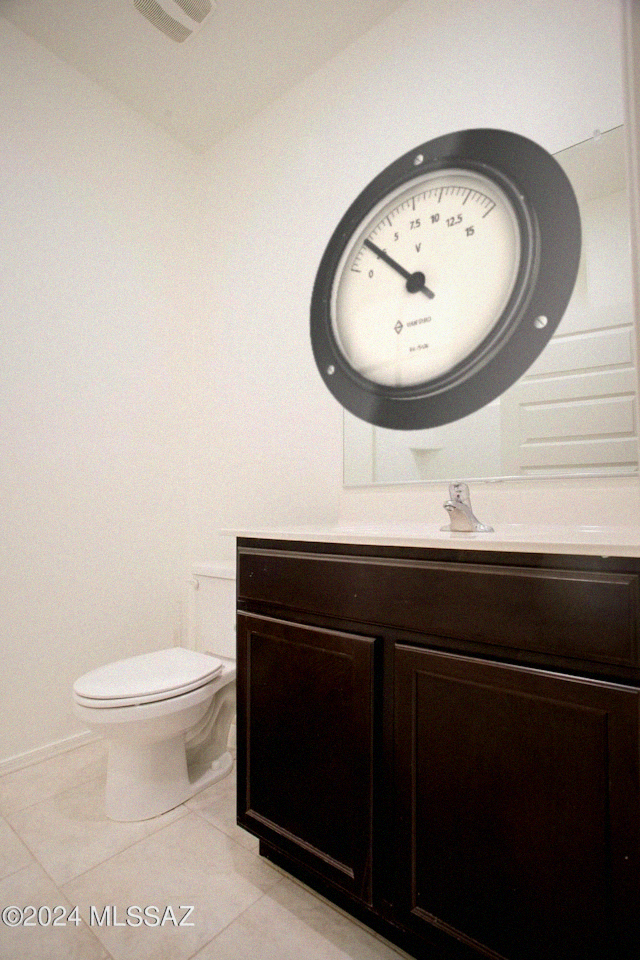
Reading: **2.5** V
